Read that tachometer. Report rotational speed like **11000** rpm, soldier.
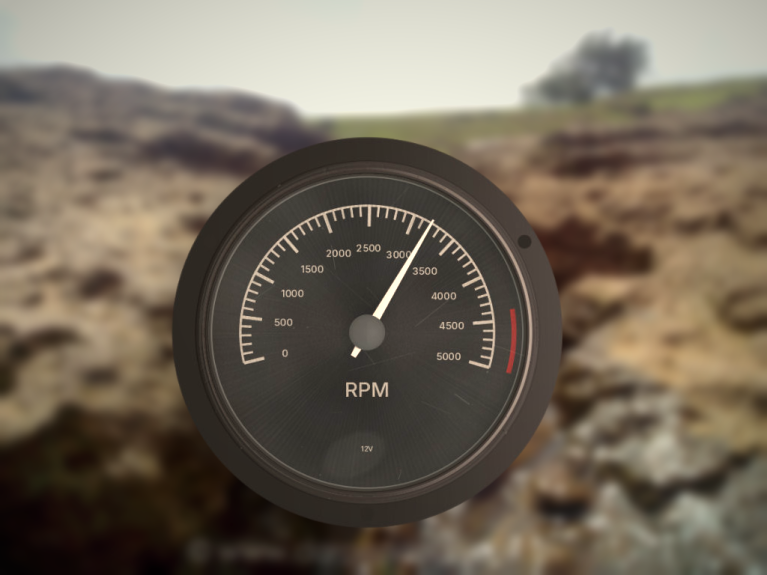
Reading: **3200** rpm
